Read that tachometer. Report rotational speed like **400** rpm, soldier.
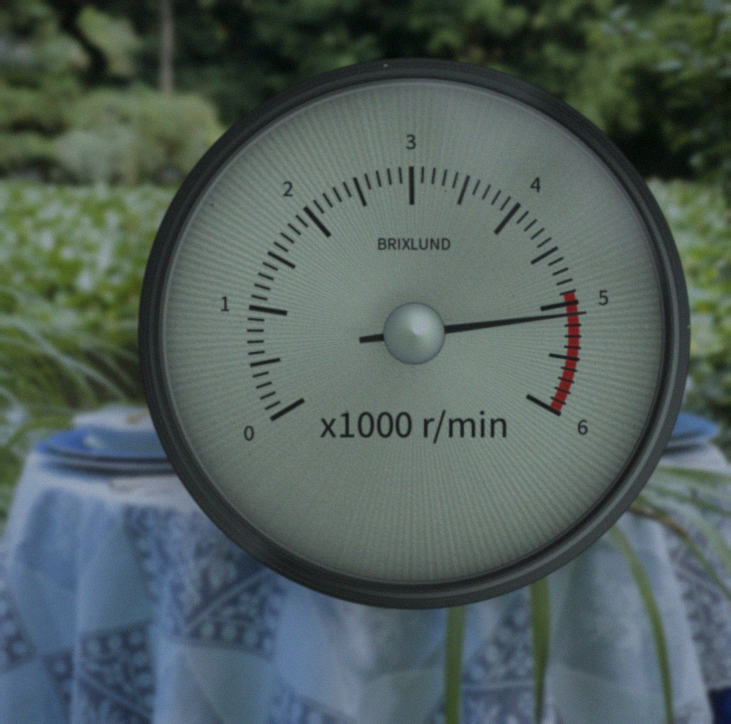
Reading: **5100** rpm
